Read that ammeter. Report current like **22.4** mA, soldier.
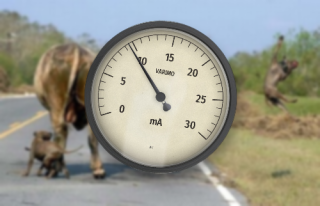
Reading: **9.5** mA
